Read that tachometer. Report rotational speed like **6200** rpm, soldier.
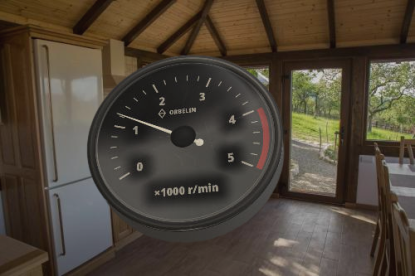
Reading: **1200** rpm
